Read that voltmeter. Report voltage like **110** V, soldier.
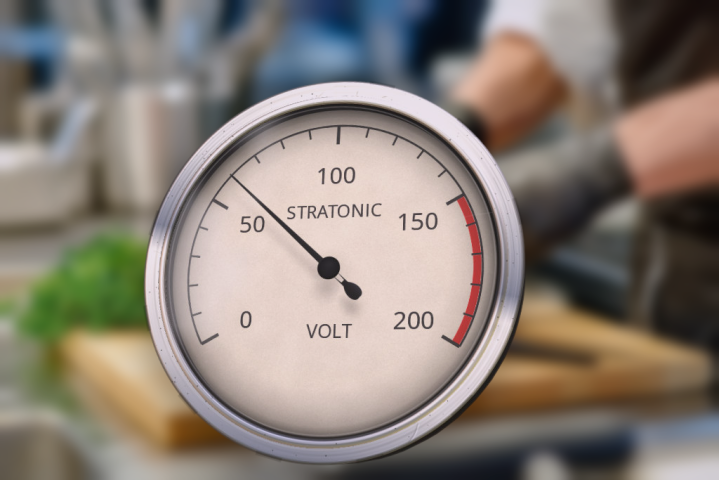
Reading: **60** V
